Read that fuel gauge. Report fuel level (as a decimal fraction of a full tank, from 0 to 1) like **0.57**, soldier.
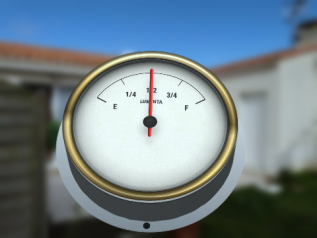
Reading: **0.5**
